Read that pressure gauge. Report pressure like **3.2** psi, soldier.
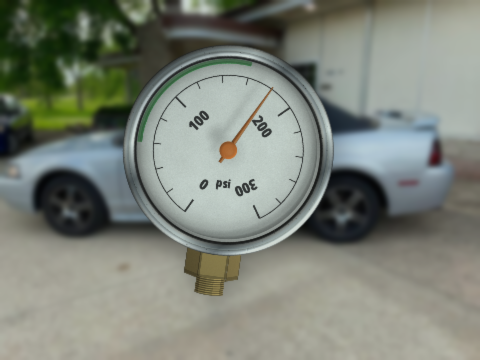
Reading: **180** psi
